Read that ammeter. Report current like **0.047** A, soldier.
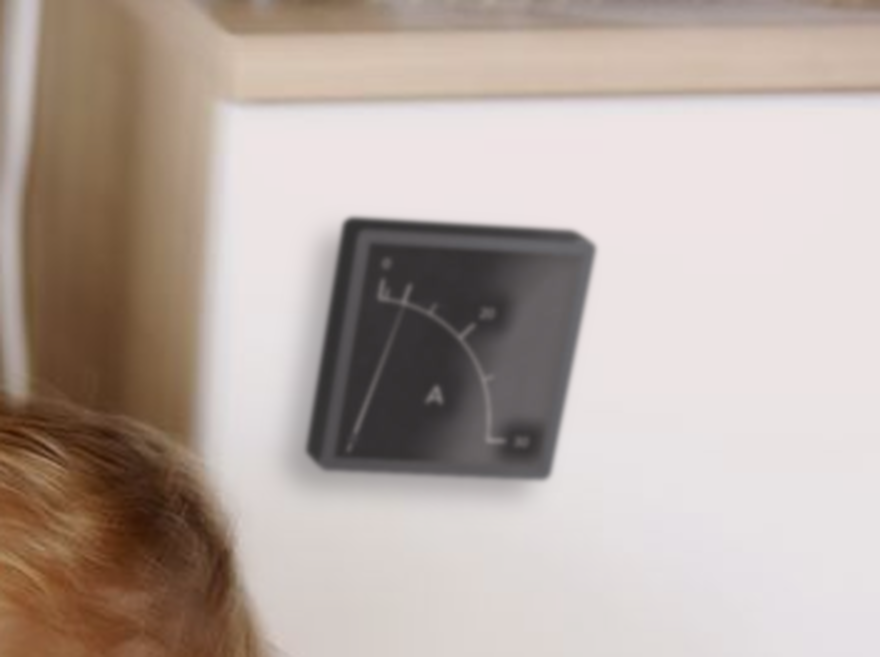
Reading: **10** A
